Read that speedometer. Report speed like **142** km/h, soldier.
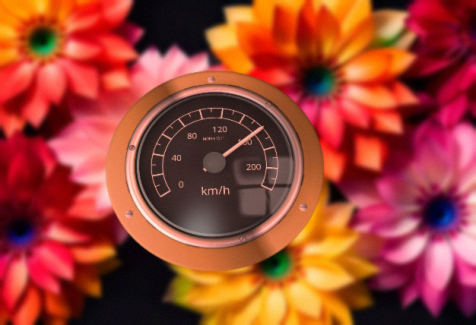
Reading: **160** km/h
